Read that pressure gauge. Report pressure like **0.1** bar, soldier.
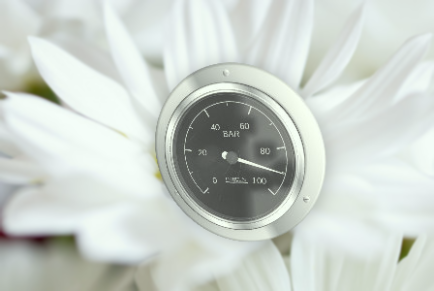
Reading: **90** bar
